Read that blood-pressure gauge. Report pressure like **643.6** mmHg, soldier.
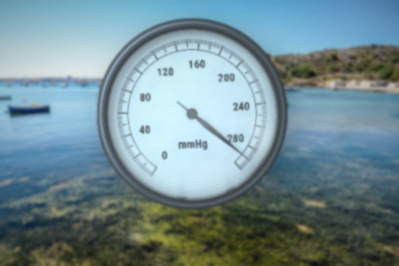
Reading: **290** mmHg
